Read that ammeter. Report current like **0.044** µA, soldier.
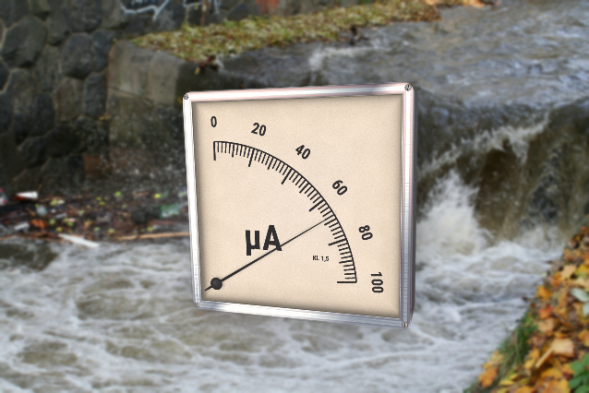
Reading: **68** µA
